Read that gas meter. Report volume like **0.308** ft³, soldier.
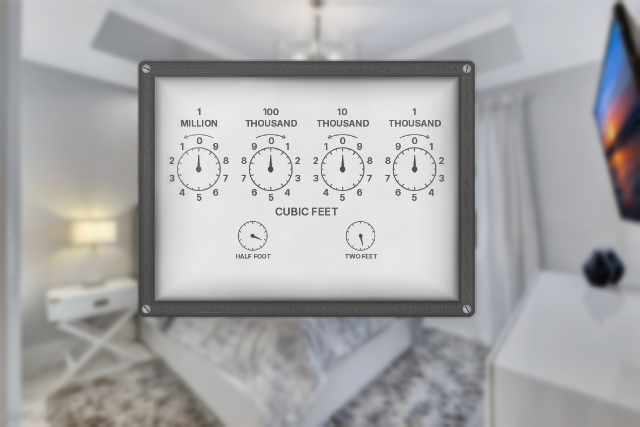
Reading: **0** ft³
